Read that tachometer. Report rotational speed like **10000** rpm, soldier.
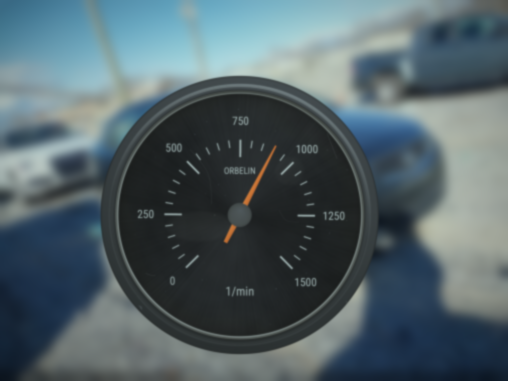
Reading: **900** rpm
